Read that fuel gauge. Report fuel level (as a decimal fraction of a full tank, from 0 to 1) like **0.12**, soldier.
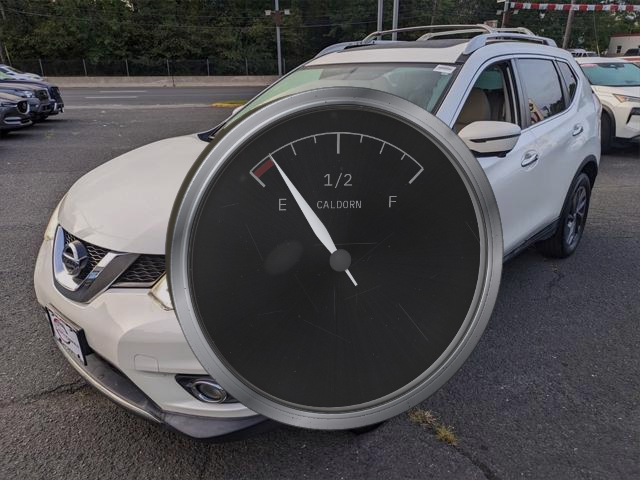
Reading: **0.125**
